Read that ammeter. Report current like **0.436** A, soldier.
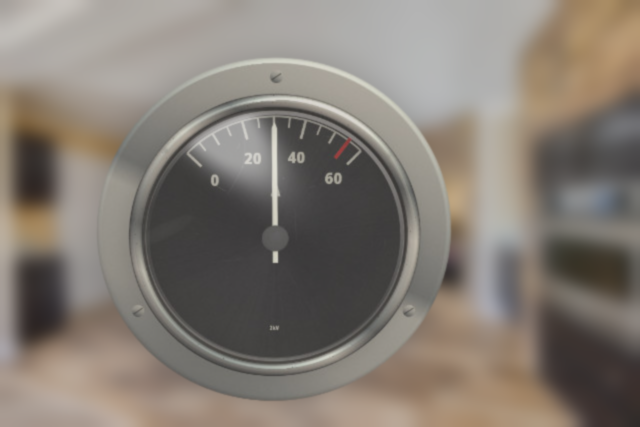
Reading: **30** A
